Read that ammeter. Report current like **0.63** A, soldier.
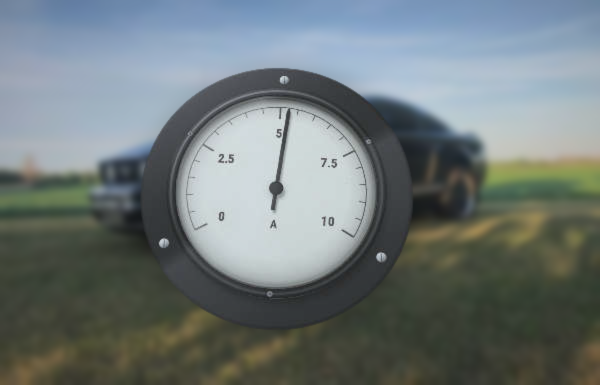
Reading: **5.25** A
